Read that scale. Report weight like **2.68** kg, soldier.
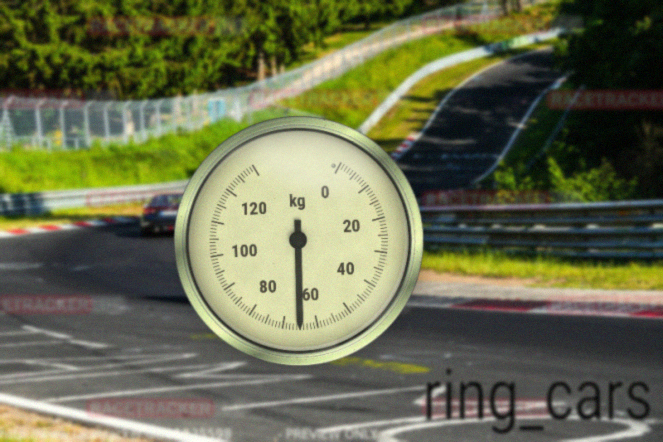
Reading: **65** kg
